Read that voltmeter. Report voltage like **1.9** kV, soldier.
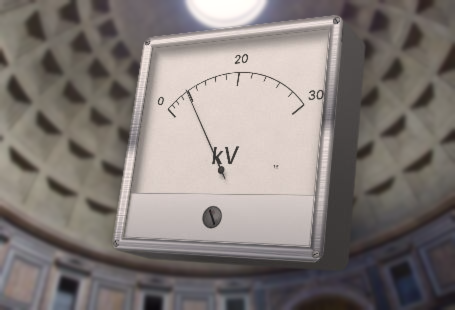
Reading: **10** kV
